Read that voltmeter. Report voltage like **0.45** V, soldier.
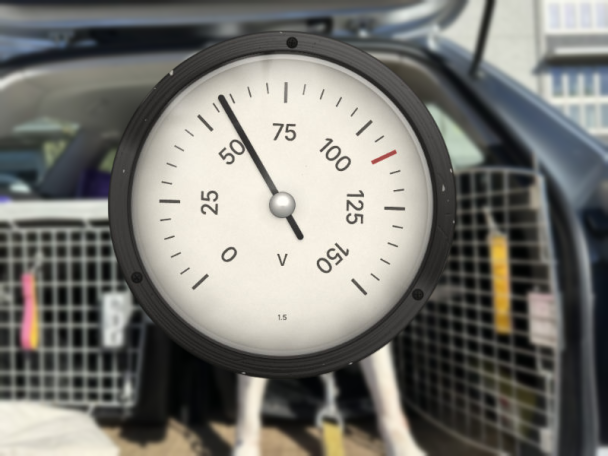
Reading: **57.5** V
